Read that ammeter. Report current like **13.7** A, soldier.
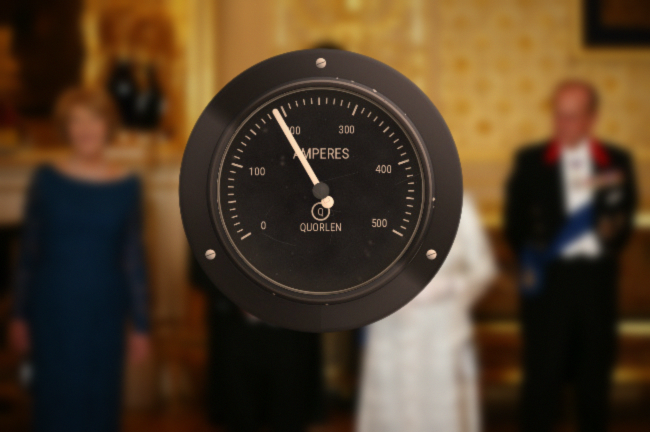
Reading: **190** A
